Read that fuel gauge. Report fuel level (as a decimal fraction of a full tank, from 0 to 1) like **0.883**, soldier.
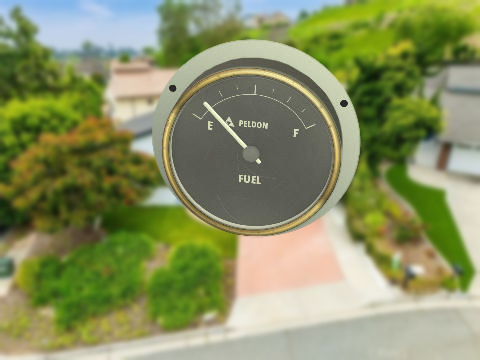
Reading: **0.125**
